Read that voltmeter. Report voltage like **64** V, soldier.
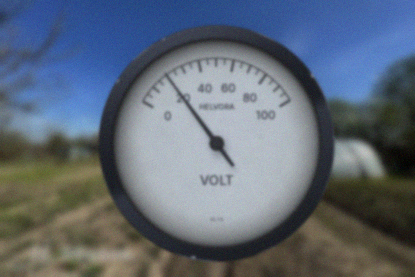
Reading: **20** V
